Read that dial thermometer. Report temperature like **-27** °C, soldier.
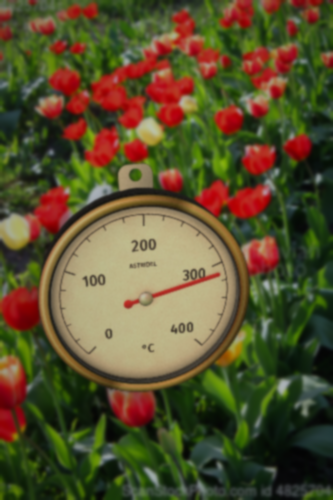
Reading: **310** °C
